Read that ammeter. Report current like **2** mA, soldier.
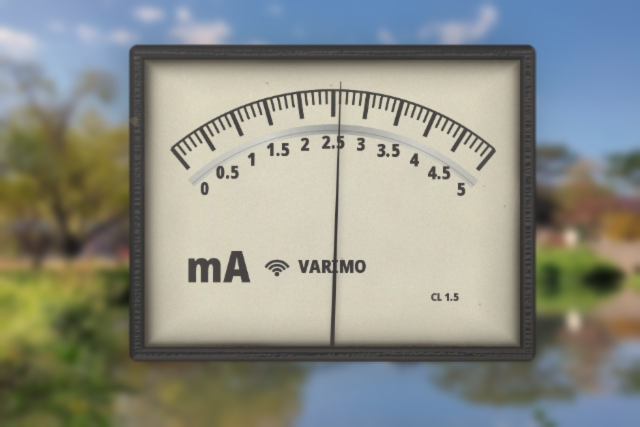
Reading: **2.6** mA
